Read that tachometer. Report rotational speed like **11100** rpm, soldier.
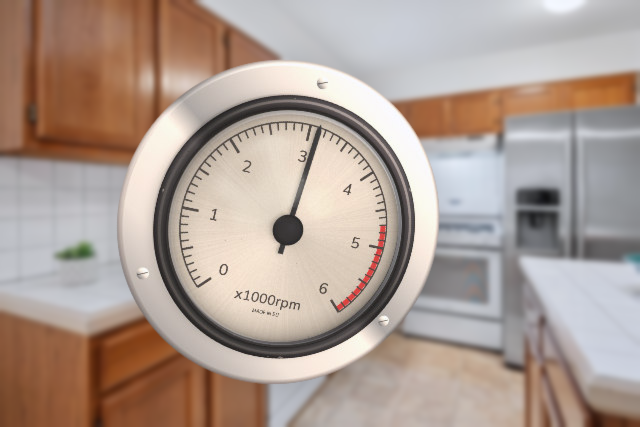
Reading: **3100** rpm
